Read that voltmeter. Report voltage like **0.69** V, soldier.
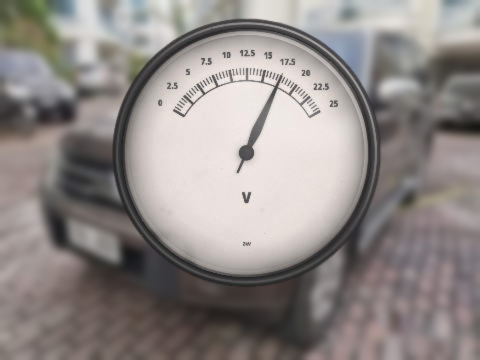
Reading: **17.5** V
